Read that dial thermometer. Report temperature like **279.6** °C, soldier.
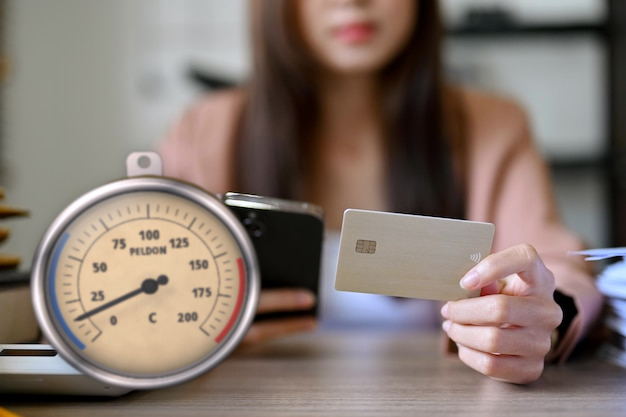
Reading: **15** °C
